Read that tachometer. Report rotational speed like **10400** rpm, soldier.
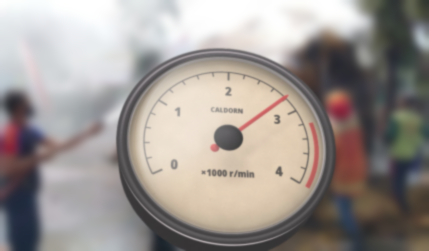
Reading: **2800** rpm
